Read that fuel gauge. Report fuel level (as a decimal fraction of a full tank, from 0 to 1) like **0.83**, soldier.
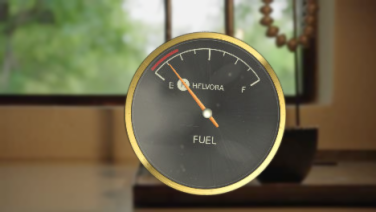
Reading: **0.125**
